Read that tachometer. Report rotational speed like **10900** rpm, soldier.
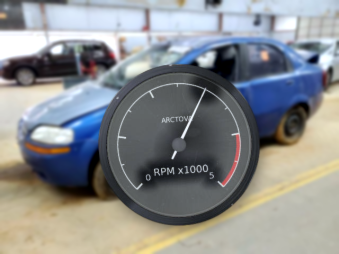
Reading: **3000** rpm
